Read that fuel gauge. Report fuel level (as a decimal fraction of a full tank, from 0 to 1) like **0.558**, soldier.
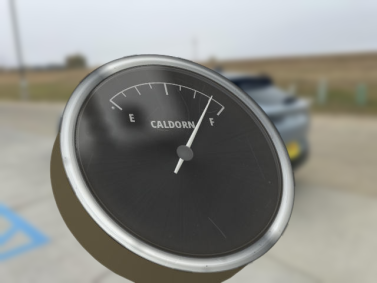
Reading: **0.875**
